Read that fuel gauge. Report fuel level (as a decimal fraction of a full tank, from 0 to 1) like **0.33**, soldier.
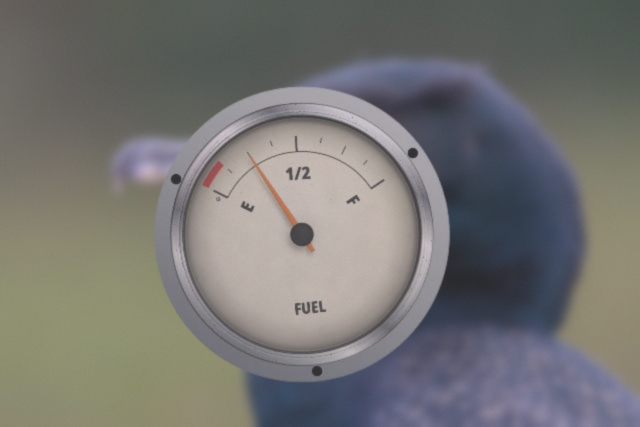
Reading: **0.25**
